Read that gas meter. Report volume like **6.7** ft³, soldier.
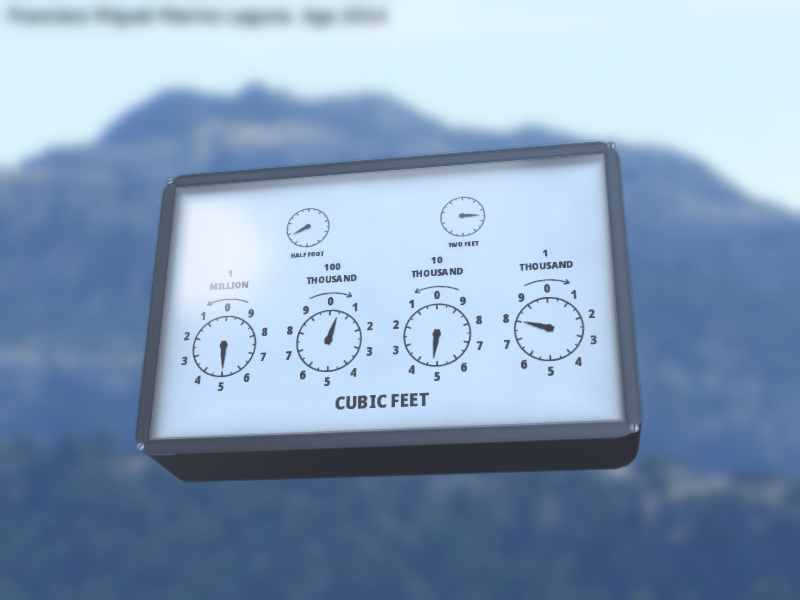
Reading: **504800** ft³
